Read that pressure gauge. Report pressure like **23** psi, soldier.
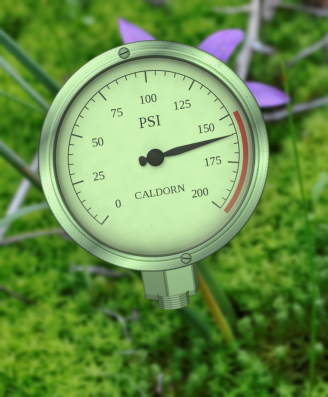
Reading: **160** psi
